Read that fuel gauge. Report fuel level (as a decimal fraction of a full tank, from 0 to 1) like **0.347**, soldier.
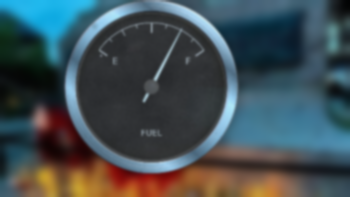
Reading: **0.75**
